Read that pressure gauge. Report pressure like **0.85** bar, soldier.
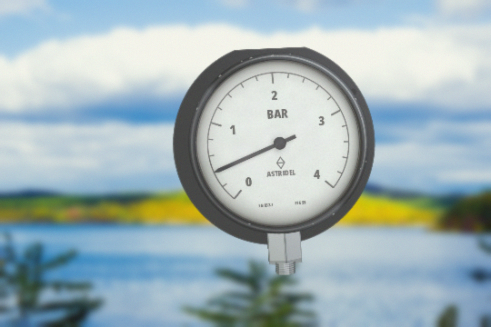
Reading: **0.4** bar
